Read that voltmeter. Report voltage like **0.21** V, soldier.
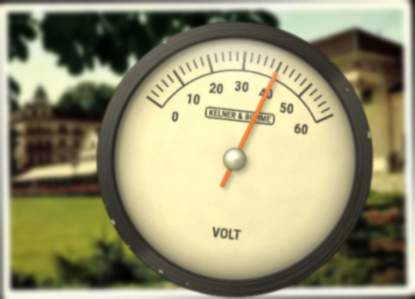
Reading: **40** V
